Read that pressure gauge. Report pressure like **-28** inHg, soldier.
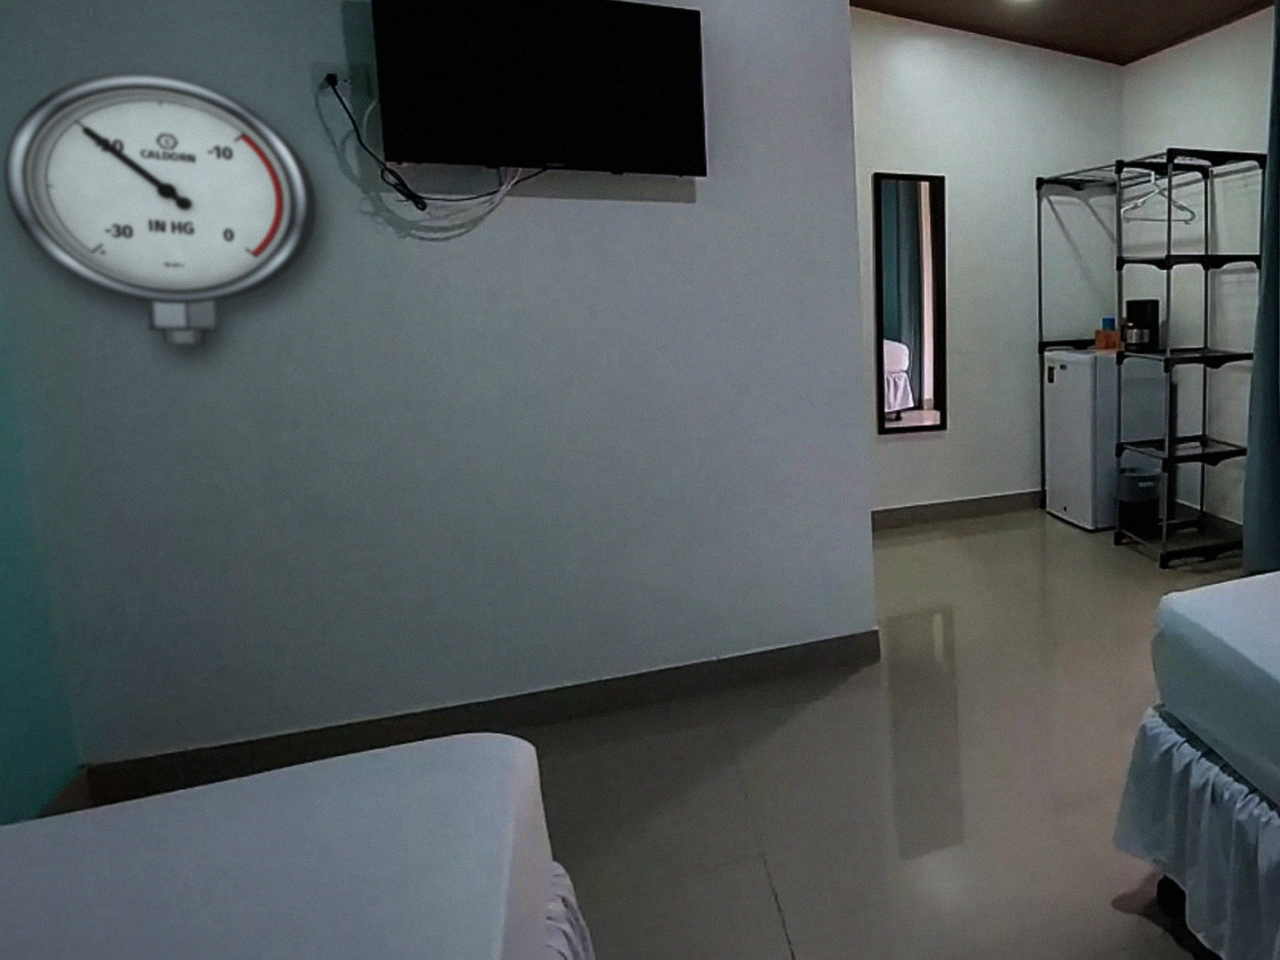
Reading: **-20** inHg
